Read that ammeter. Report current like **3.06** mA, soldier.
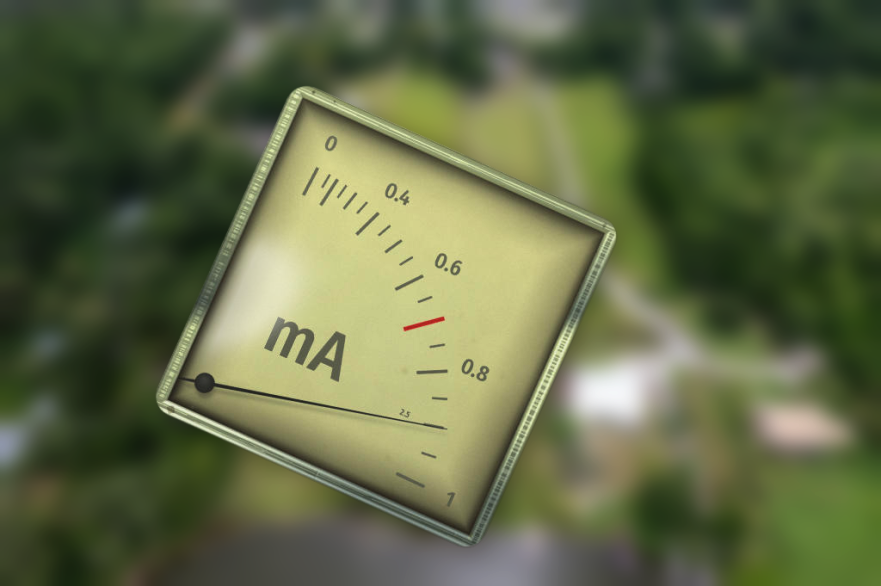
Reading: **0.9** mA
